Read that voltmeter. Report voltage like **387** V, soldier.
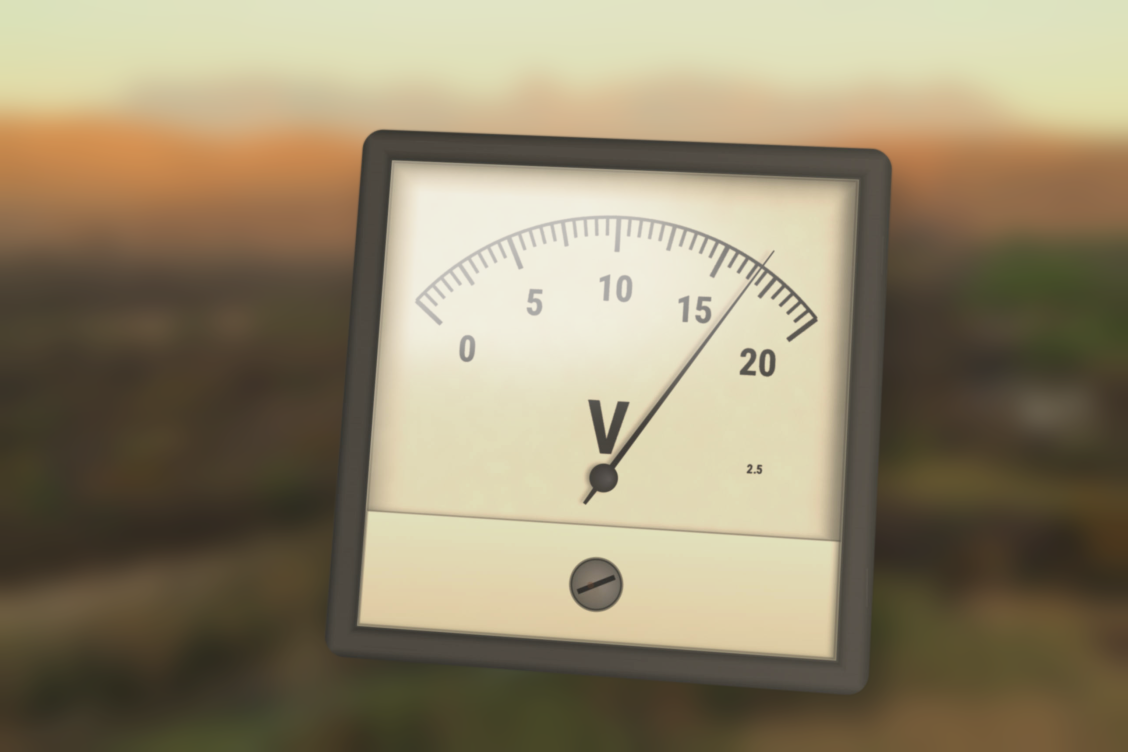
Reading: **16.75** V
